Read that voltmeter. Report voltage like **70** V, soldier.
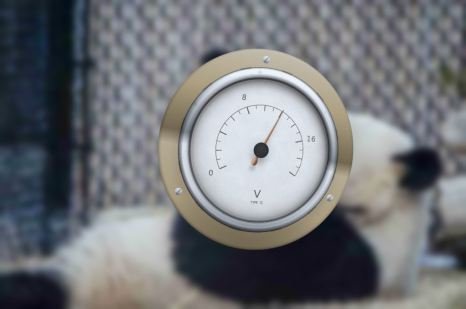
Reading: **12** V
